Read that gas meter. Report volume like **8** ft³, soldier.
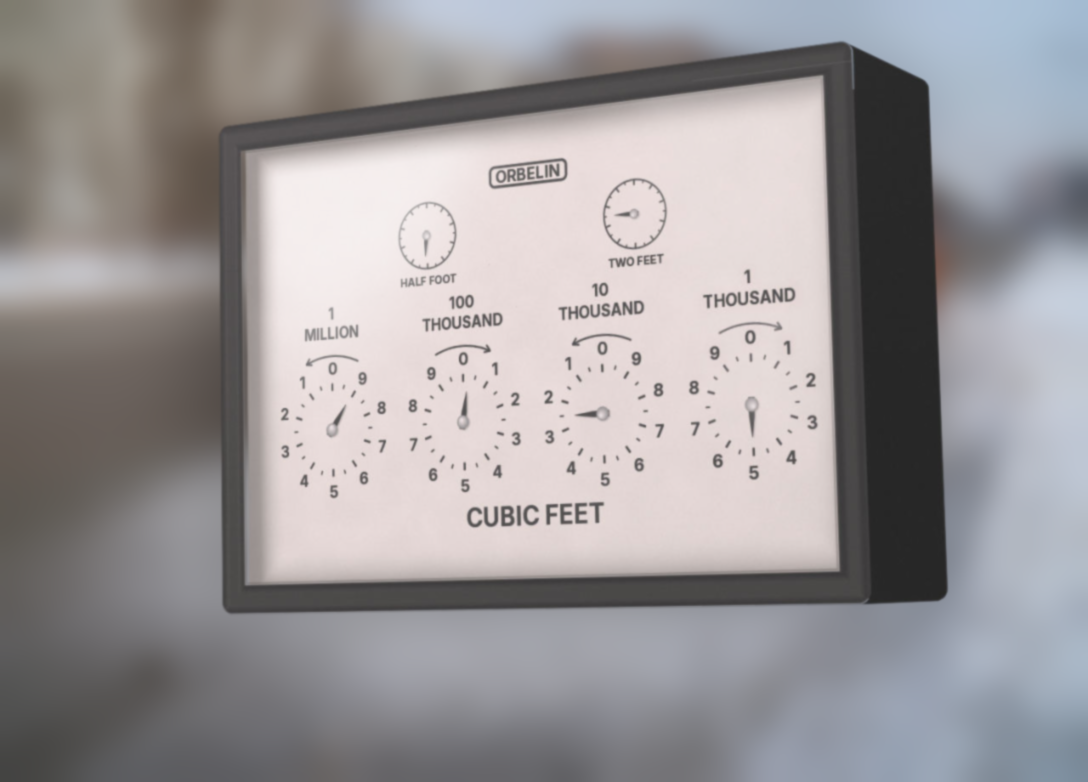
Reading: **902500** ft³
